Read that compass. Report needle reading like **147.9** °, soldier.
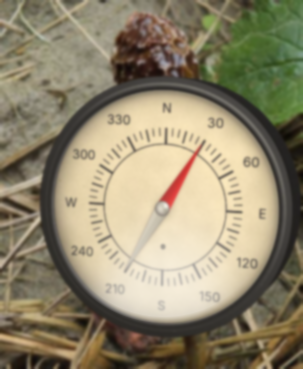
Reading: **30** °
